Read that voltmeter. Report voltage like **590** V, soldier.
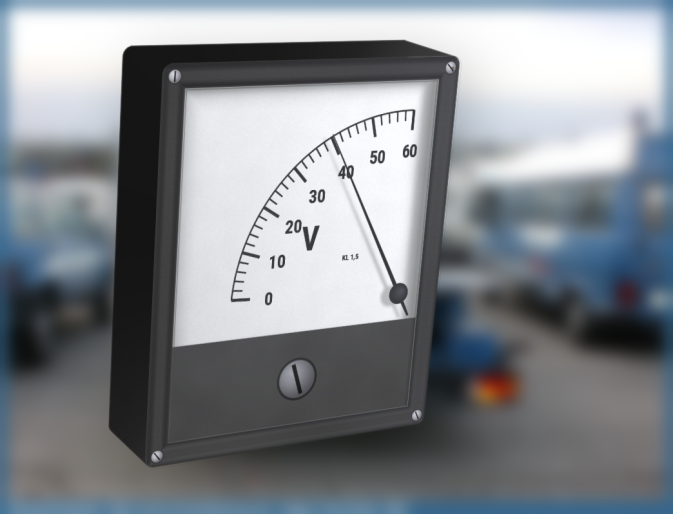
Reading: **40** V
